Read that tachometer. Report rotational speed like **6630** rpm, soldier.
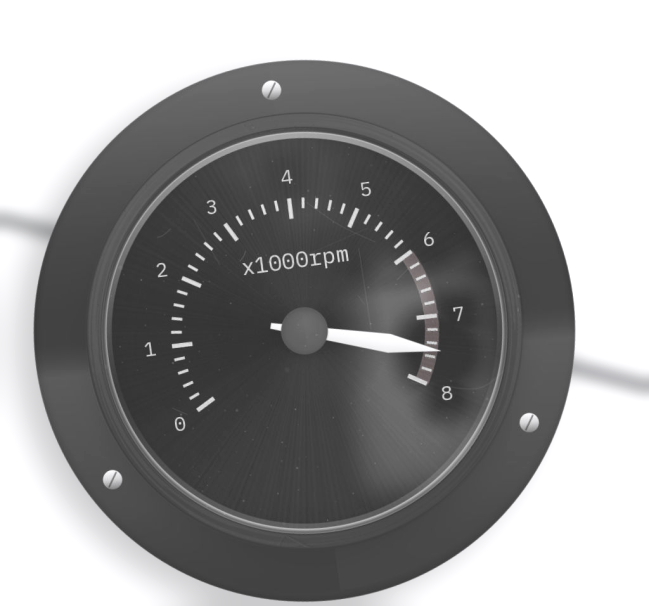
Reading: **7500** rpm
